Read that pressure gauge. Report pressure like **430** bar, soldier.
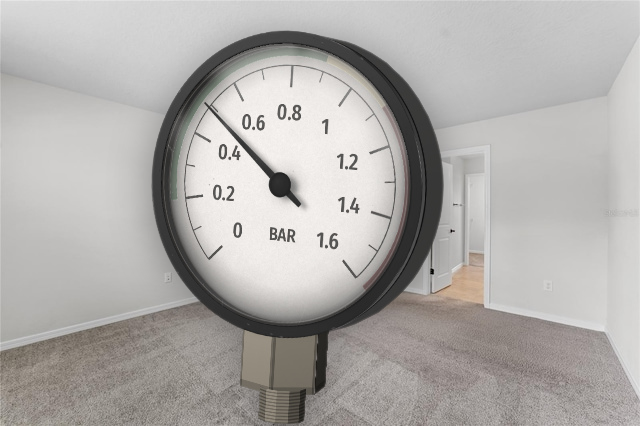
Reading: **0.5** bar
